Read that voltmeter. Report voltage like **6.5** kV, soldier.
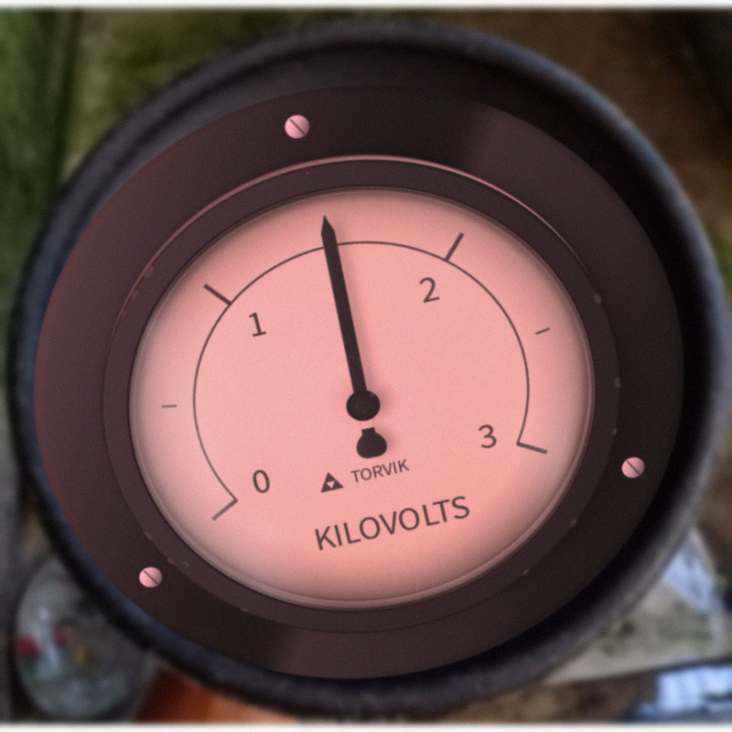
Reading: **1.5** kV
